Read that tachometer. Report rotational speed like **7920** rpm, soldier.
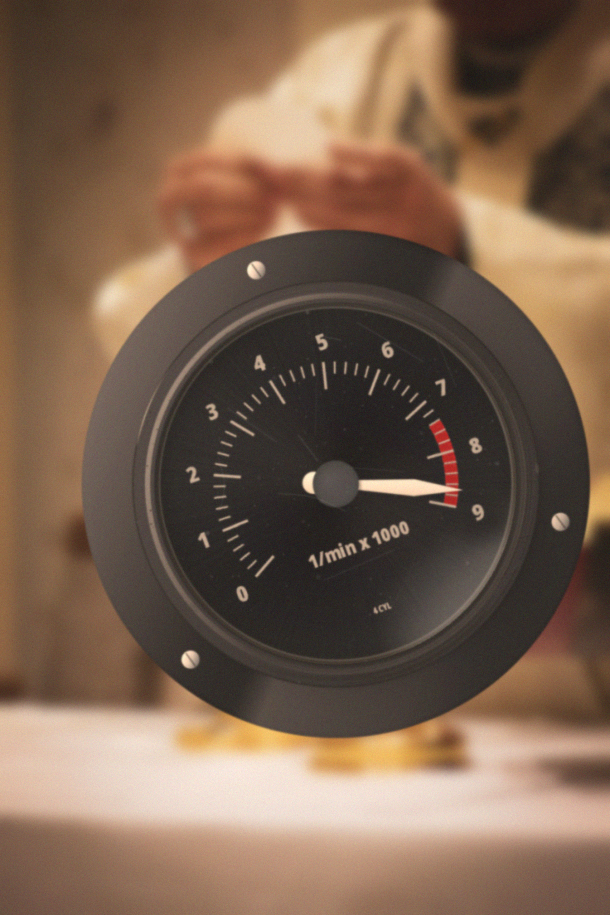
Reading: **8700** rpm
